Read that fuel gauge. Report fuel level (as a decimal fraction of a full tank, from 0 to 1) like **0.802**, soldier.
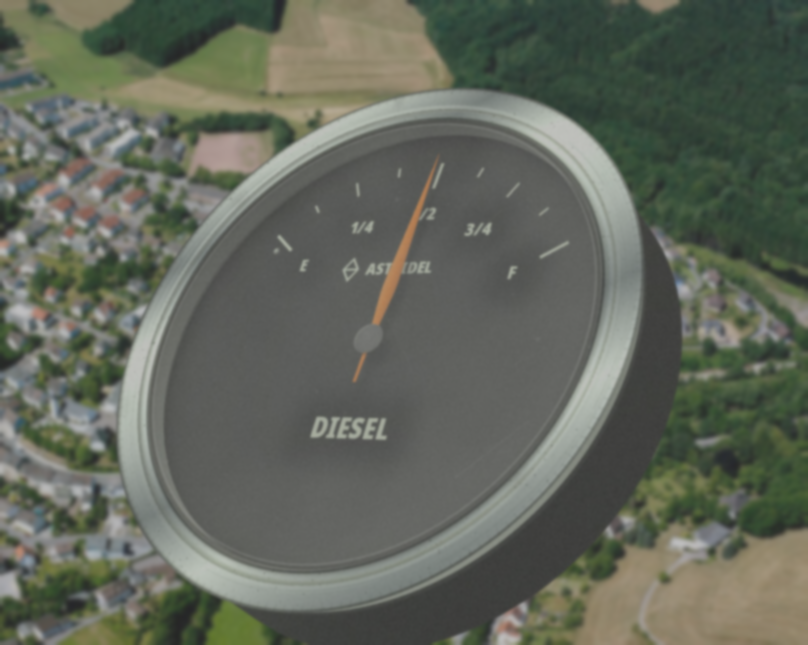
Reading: **0.5**
